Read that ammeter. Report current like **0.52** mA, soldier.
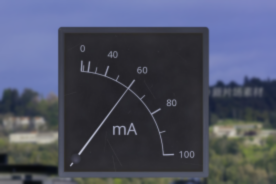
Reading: **60** mA
